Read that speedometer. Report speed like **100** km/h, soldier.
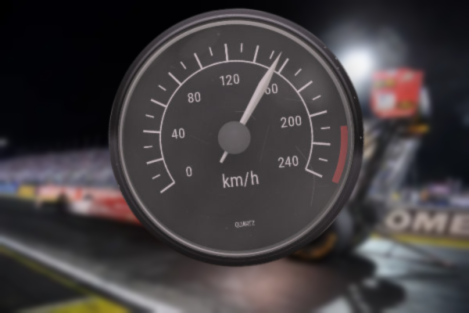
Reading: **155** km/h
